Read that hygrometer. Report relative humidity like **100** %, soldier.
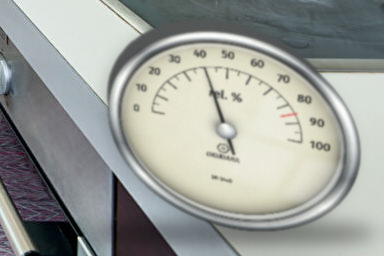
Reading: **40** %
